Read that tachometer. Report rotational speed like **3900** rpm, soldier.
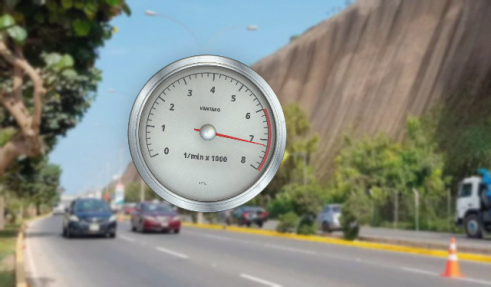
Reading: **7200** rpm
